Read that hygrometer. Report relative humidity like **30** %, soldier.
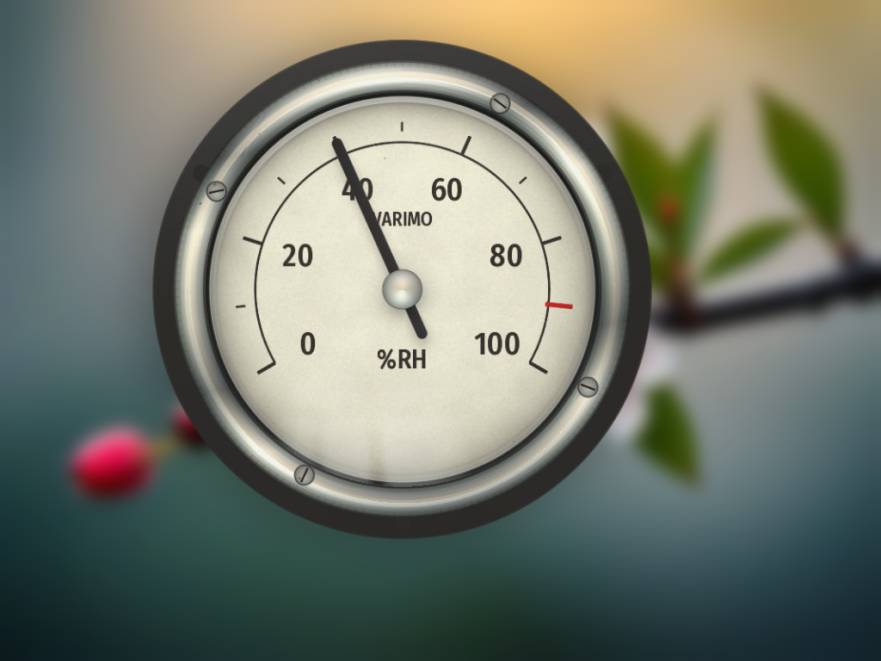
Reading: **40** %
